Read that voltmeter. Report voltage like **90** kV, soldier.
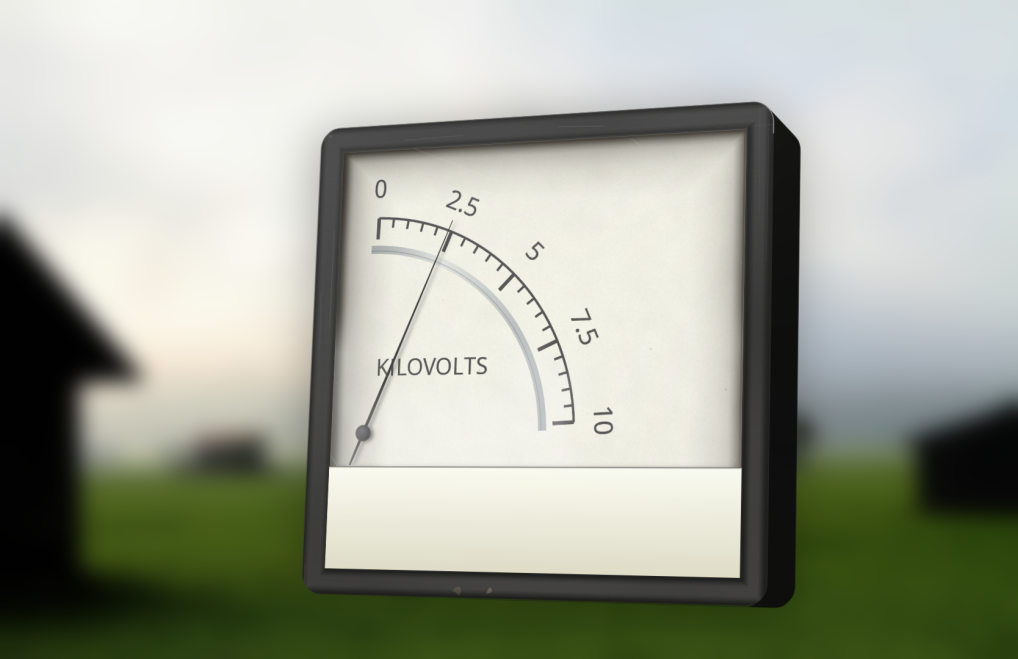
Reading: **2.5** kV
